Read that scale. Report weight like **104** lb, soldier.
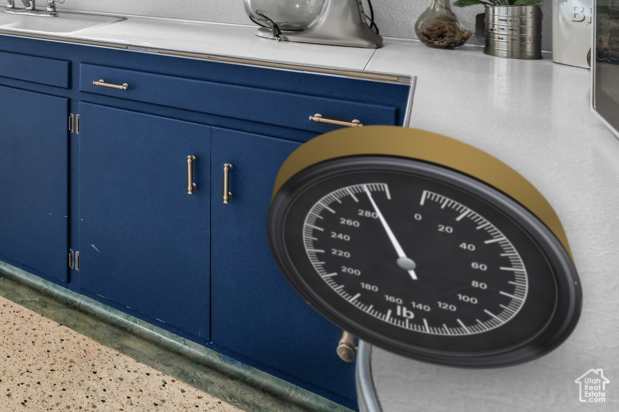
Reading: **290** lb
